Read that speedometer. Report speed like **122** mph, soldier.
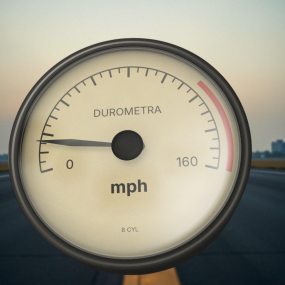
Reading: **15** mph
